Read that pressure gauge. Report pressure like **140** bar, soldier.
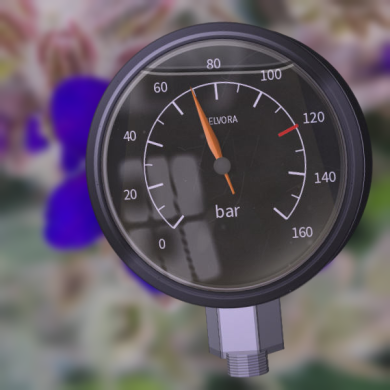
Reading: **70** bar
